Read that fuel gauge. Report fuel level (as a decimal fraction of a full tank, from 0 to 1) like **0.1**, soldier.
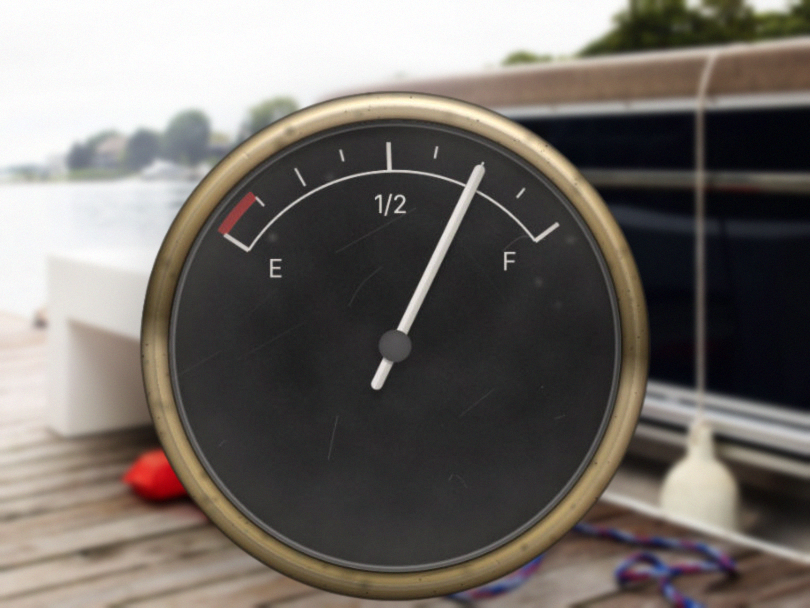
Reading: **0.75**
